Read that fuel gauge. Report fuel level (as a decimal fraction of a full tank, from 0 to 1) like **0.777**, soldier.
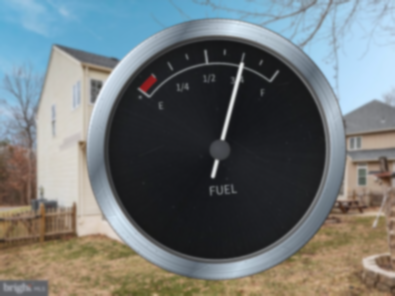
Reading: **0.75**
